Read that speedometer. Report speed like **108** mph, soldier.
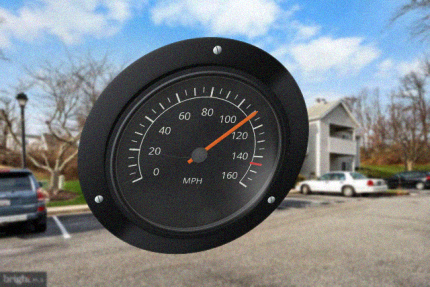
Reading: **110** mph
